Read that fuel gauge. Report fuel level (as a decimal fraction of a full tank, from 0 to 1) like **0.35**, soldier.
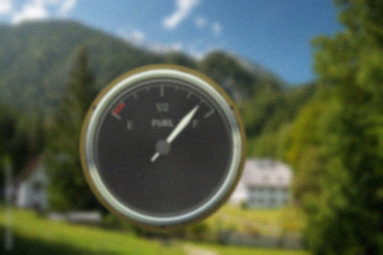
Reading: **0.875**
